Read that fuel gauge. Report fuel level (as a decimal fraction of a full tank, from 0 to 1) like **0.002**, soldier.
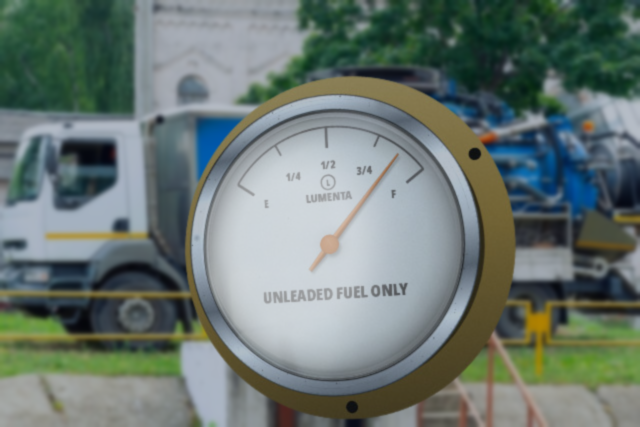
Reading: **0.875**
